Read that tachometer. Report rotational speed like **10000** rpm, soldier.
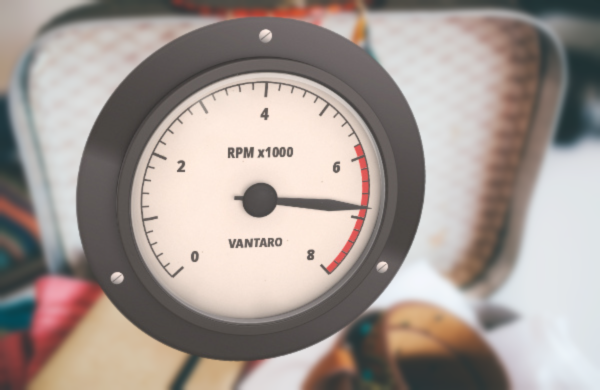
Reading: **6800** rpm
